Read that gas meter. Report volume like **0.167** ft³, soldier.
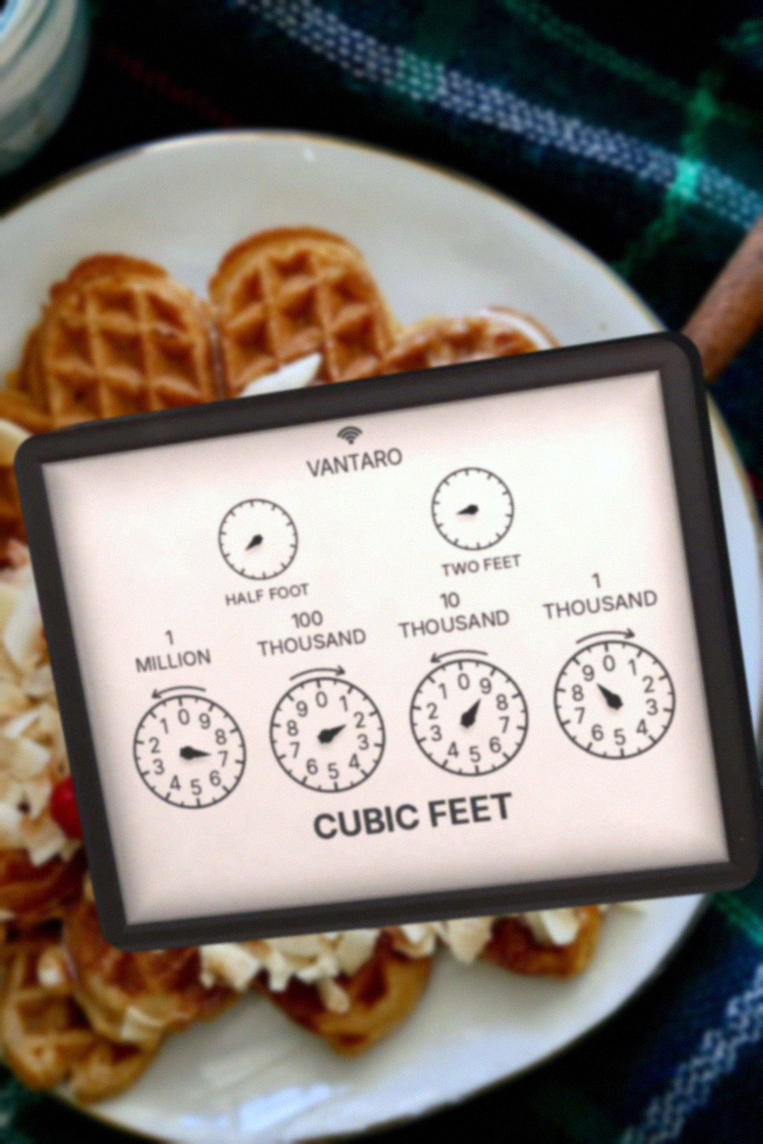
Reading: **718900** ft³
